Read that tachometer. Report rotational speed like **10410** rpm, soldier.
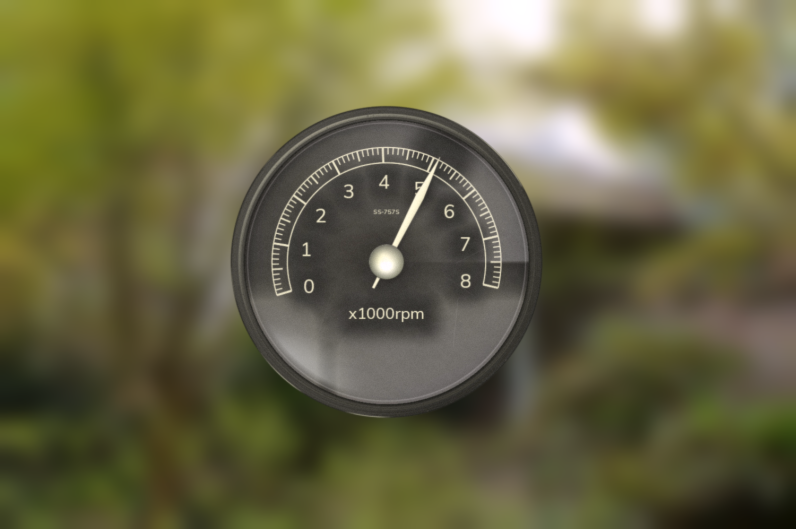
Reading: **5100** rpm
